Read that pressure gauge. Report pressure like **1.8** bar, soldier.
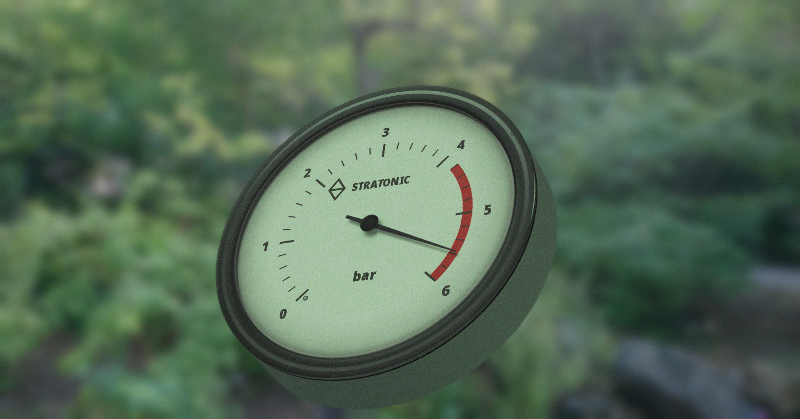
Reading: **5.6** bar
